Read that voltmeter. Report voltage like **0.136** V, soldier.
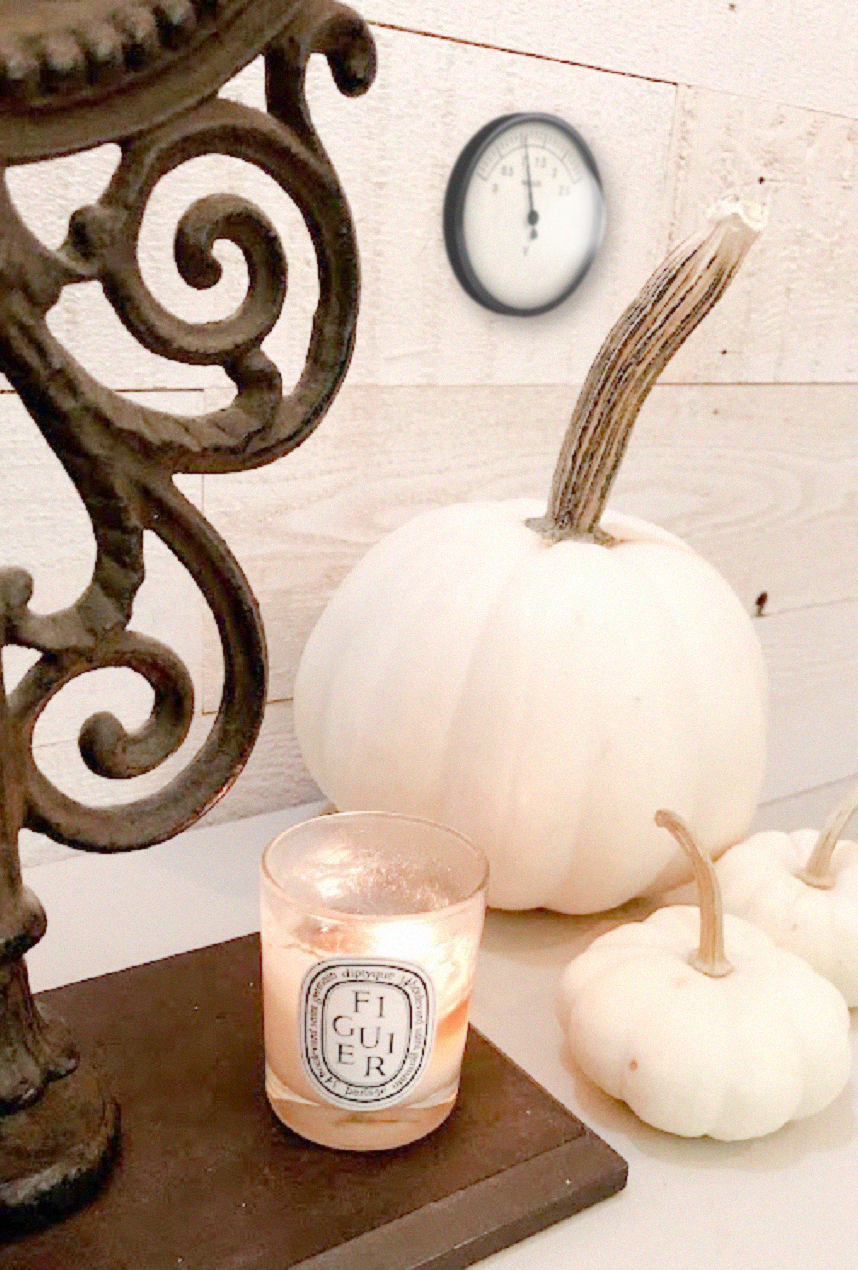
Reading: **1** V
